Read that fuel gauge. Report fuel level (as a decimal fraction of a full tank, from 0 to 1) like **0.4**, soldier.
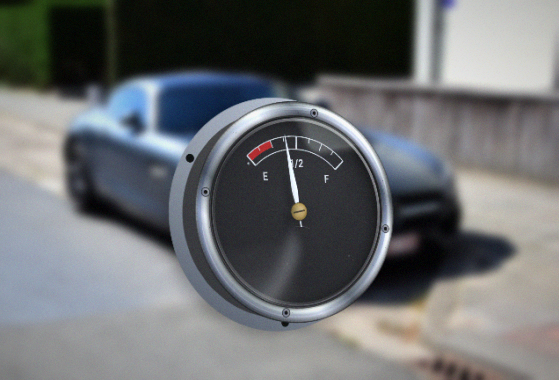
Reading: **0.375**
